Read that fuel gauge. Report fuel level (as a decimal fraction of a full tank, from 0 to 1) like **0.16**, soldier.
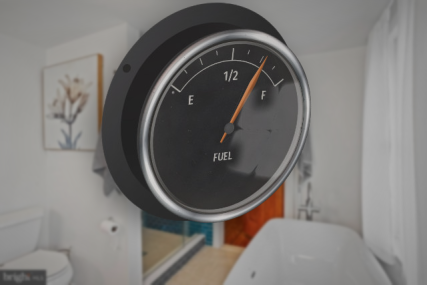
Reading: **0.75**
